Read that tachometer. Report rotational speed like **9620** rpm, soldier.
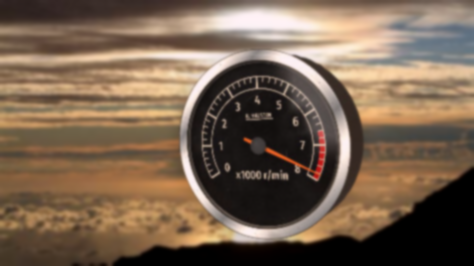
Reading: **7800** rpm
